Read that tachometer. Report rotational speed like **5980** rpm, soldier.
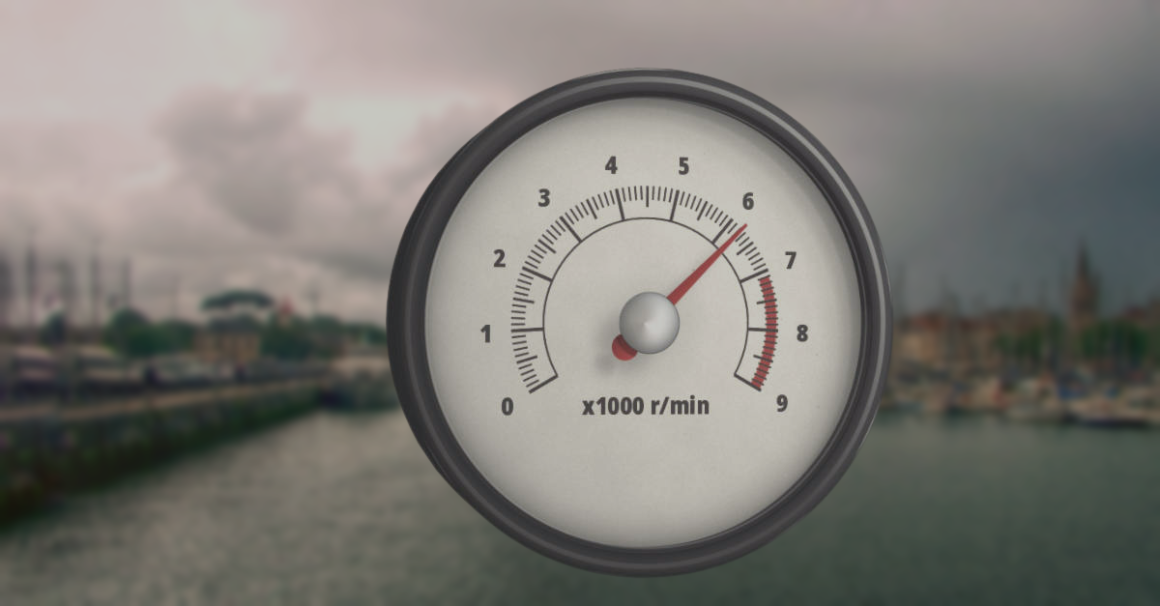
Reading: **6200** rpm
